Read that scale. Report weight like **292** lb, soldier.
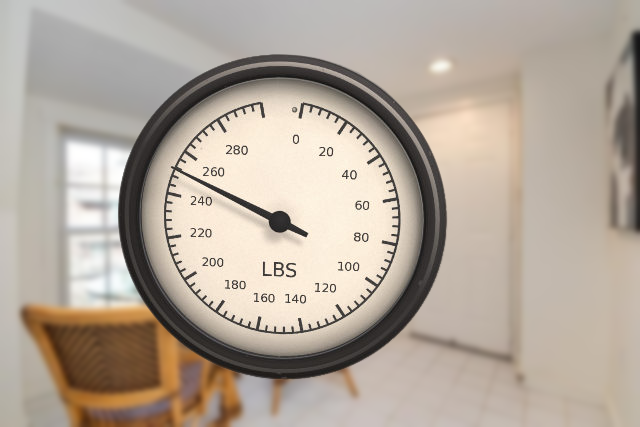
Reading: **252** lb
